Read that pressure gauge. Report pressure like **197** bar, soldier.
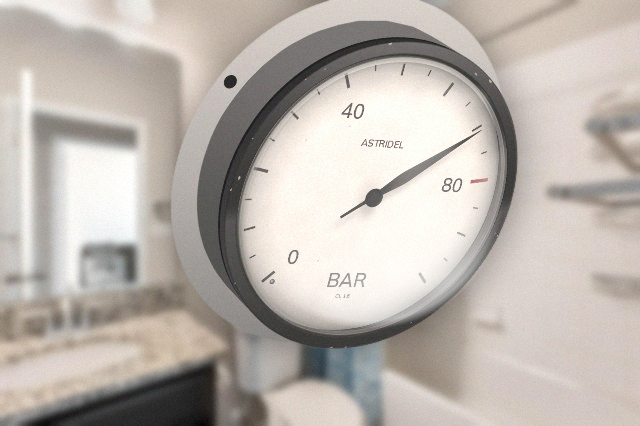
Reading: **70** bar
